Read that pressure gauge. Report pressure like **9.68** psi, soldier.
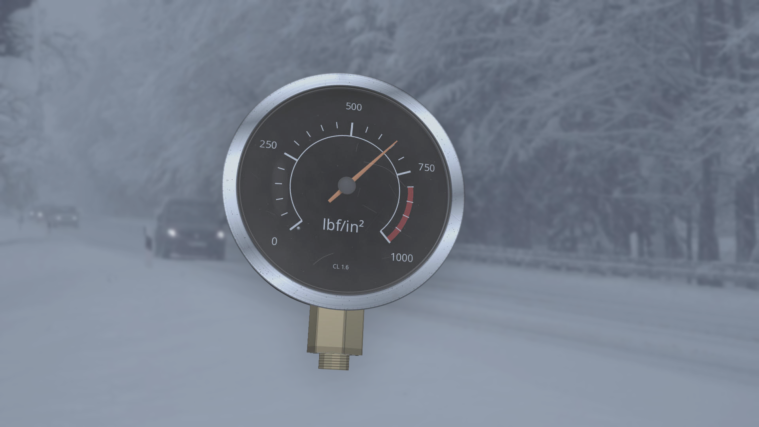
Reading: **650** psi
